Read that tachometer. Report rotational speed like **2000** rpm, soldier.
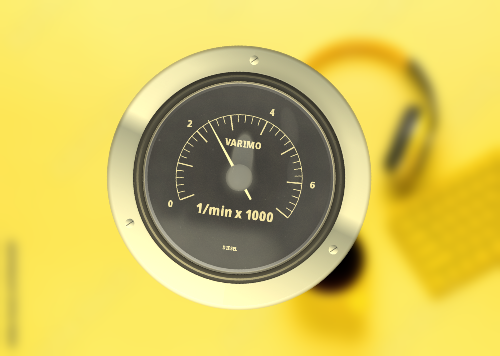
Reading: **2400** rpm
